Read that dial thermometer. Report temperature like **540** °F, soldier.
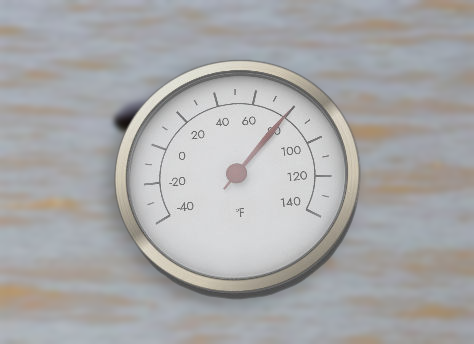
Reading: **80** °F
